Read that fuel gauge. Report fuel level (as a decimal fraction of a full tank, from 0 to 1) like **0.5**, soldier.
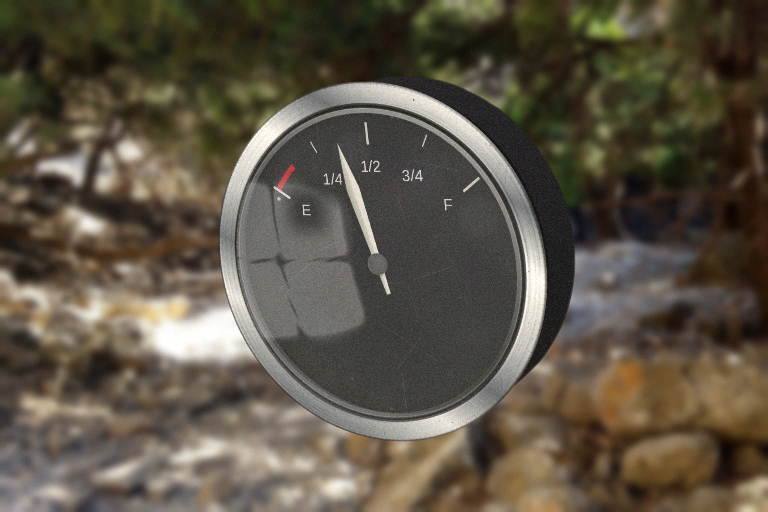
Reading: **0.375**
